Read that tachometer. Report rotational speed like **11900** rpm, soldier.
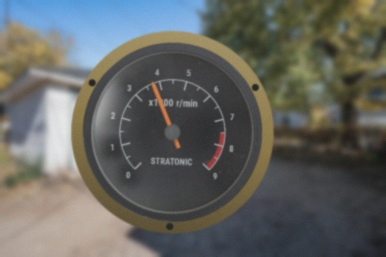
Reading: **3750** rpm
